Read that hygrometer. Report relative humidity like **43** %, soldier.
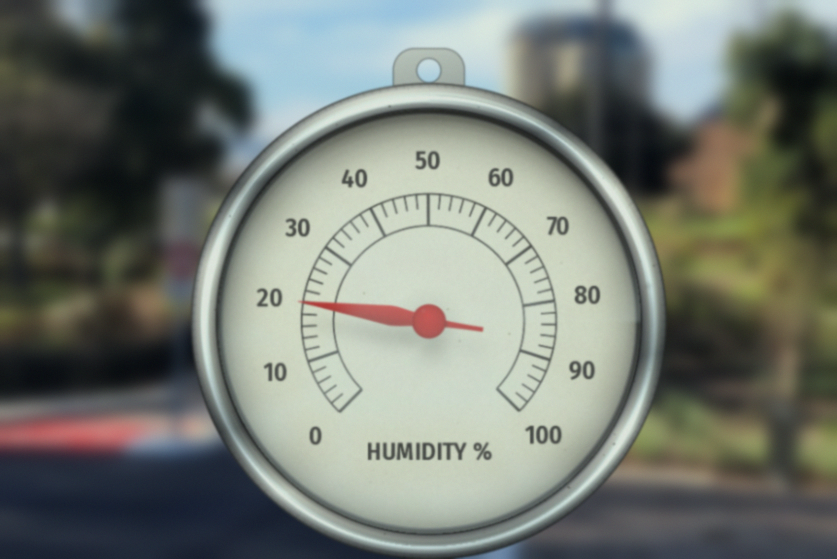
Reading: **20** %
